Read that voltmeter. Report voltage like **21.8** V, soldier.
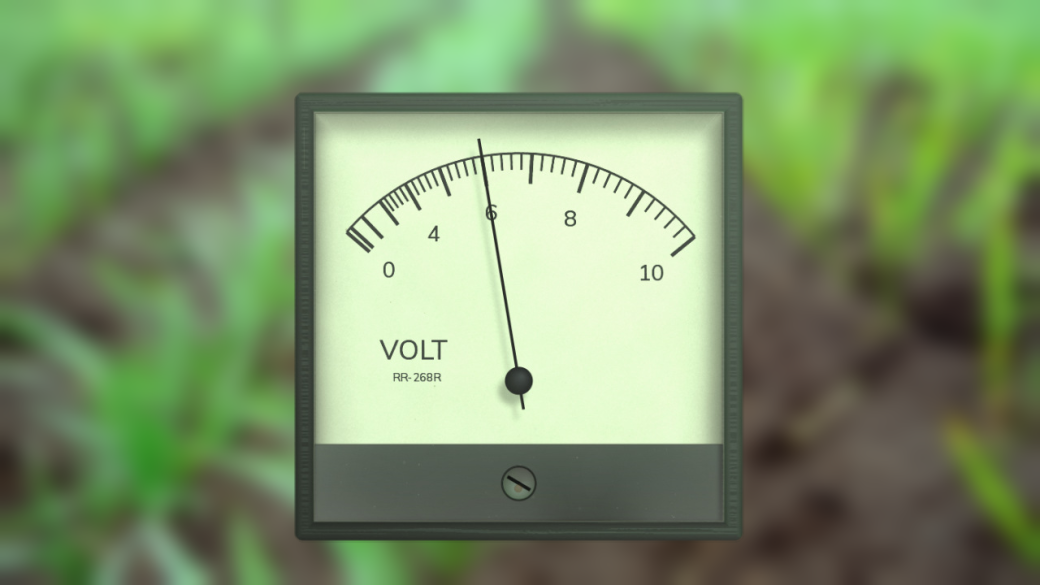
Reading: **6** V
